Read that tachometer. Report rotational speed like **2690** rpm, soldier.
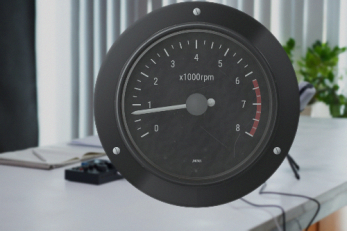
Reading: **750** rpm
